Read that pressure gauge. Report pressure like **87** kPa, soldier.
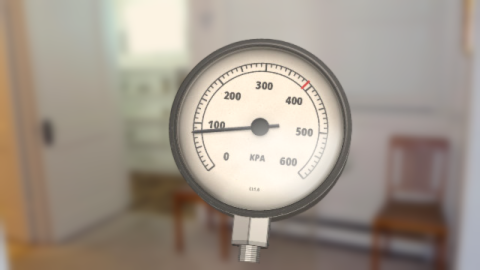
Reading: **80** kPa
